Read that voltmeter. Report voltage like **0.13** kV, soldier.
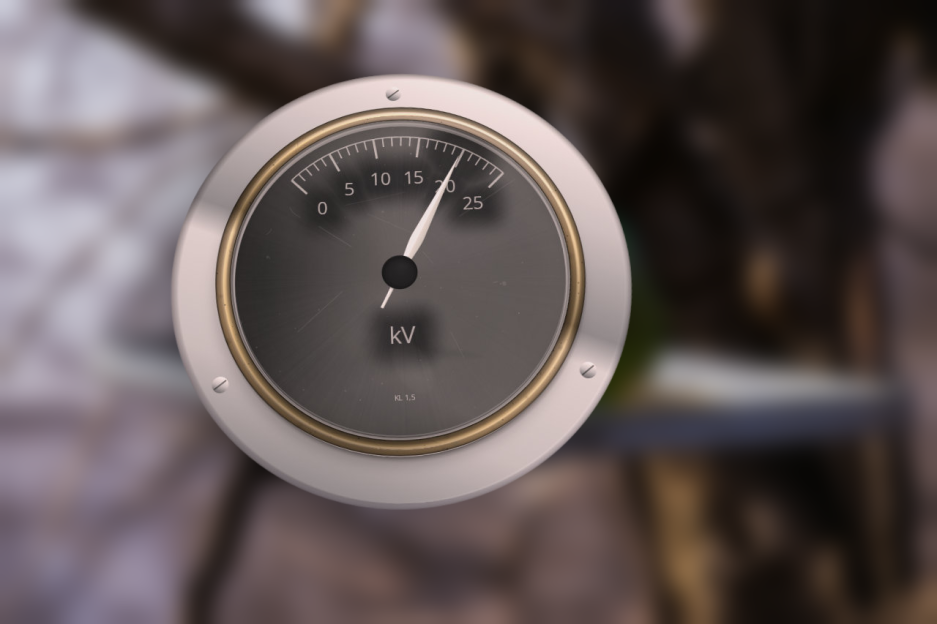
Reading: **20** kV
